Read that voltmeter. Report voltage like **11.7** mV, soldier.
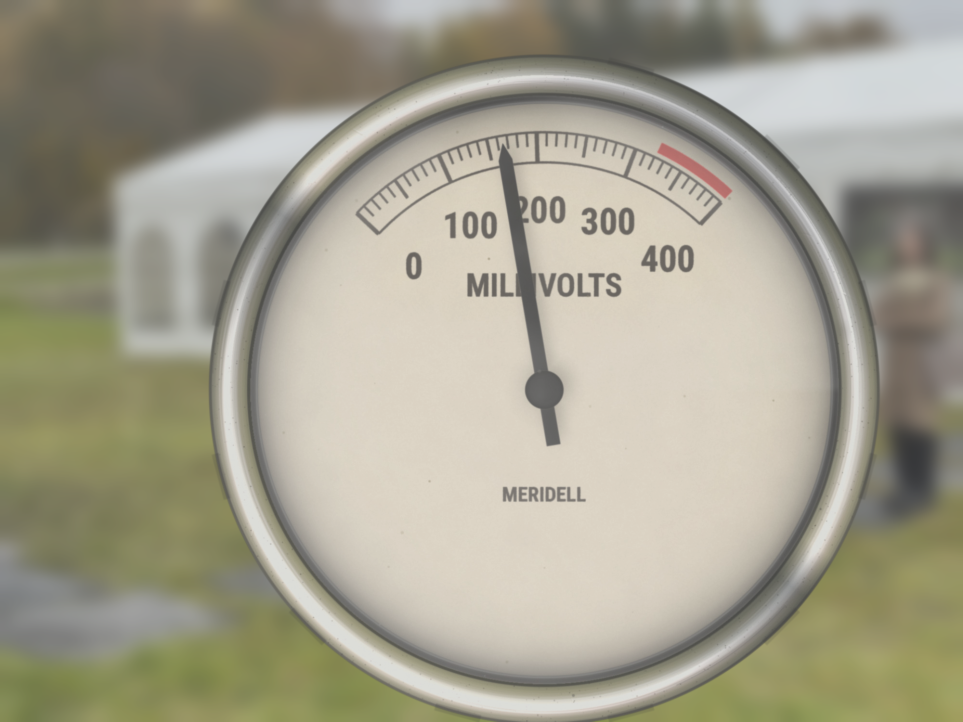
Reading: **165** mV
